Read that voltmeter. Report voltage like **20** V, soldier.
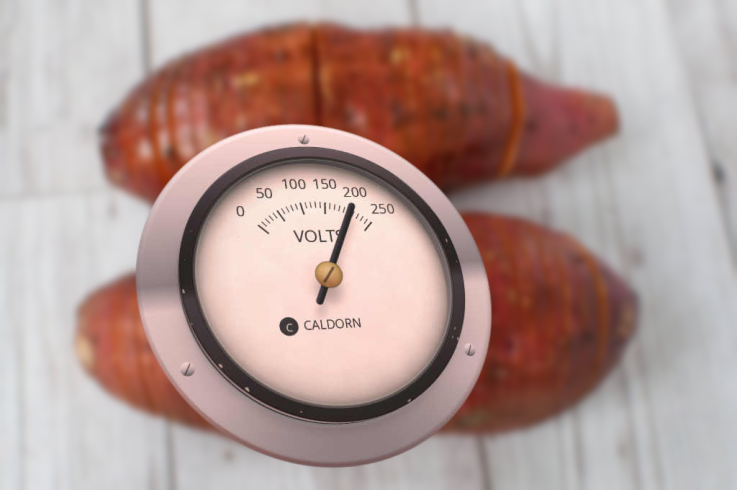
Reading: **200** V
